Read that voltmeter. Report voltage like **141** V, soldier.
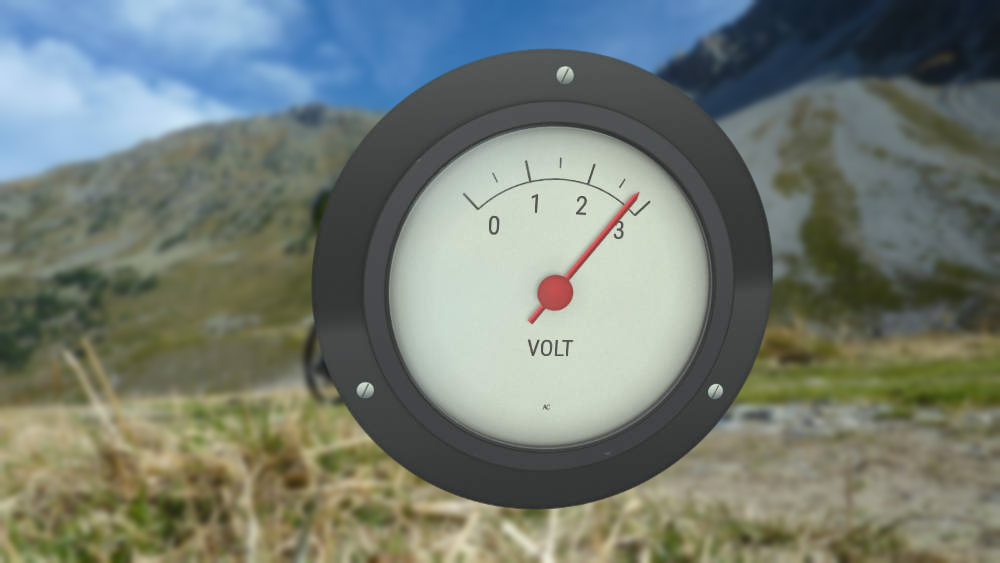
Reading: **2.75** V
